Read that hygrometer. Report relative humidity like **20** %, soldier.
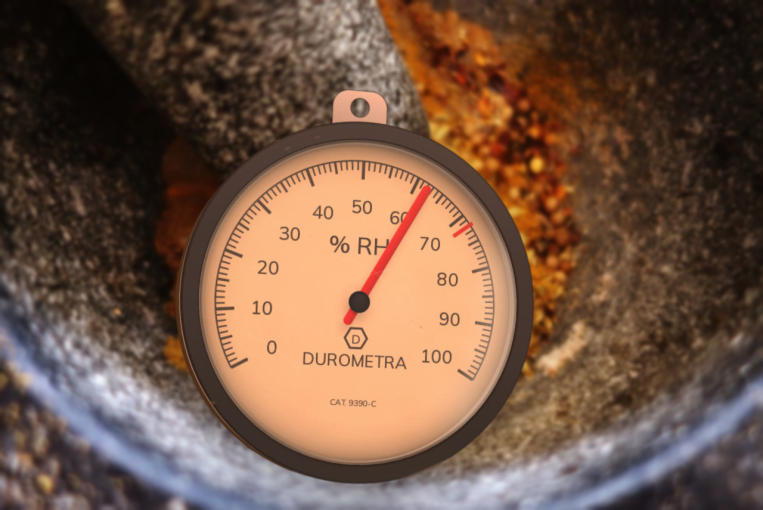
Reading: **62** %
